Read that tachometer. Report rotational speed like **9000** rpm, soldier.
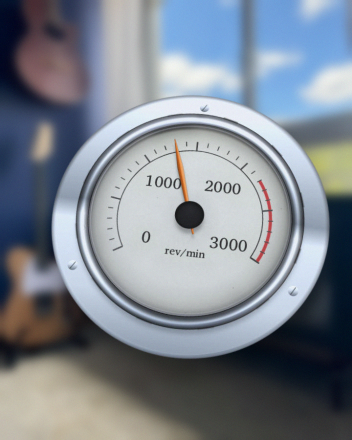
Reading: **1300** rpm
